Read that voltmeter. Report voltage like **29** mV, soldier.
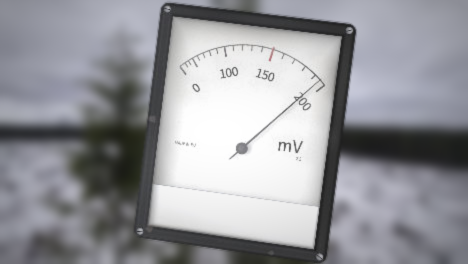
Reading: **195** mV
